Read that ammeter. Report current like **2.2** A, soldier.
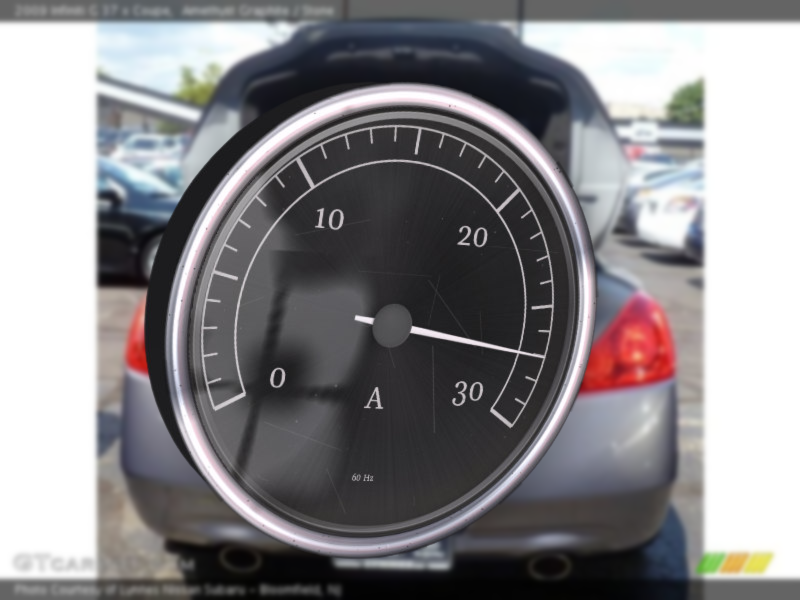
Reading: **27** A
